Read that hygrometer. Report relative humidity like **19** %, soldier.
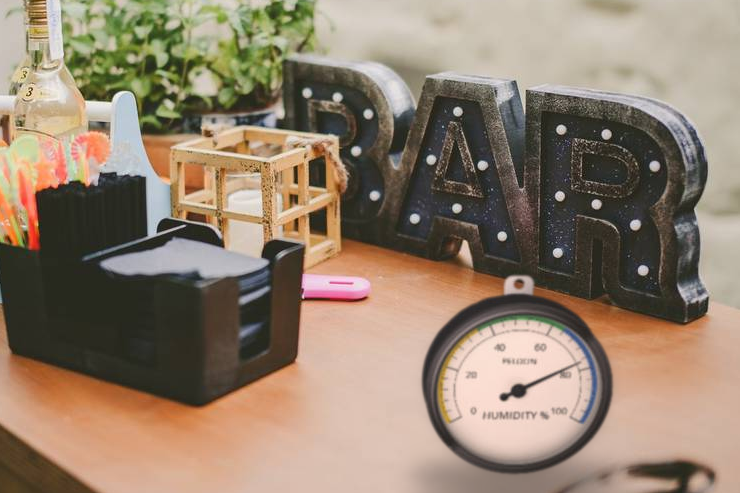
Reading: **76** %
